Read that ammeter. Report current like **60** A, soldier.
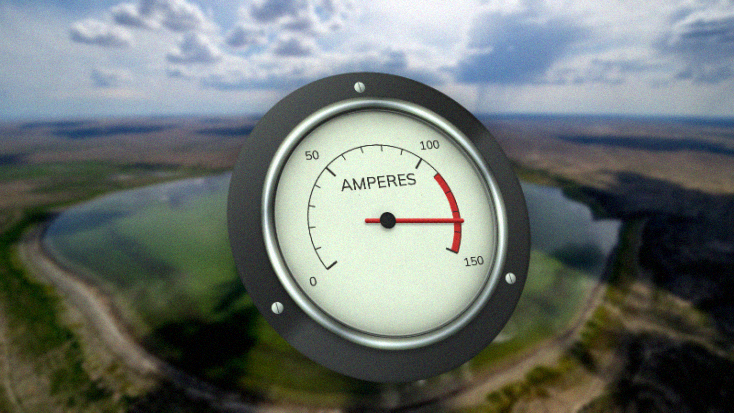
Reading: **135** A
